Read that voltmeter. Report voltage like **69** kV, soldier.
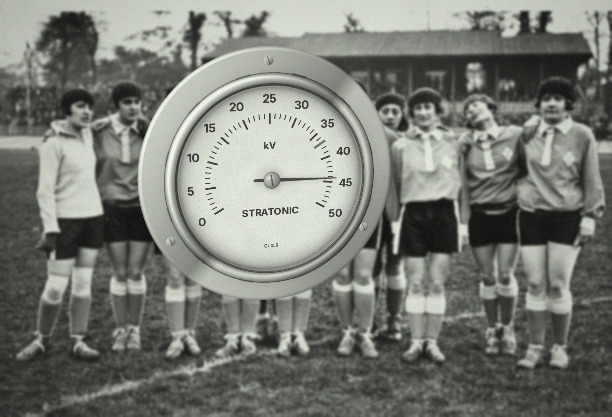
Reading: **44** kV
